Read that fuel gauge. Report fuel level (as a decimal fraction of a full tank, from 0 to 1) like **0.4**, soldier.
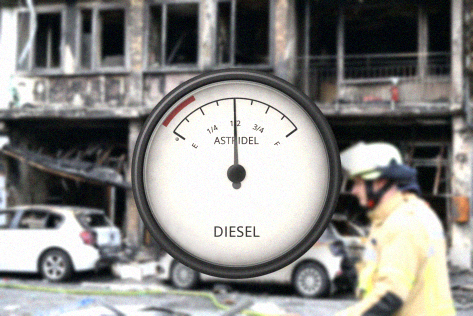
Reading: **0.5**
